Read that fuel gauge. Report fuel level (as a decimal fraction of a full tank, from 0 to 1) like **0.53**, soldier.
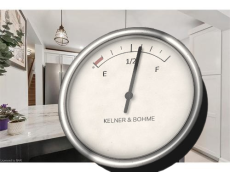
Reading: **0.625**
